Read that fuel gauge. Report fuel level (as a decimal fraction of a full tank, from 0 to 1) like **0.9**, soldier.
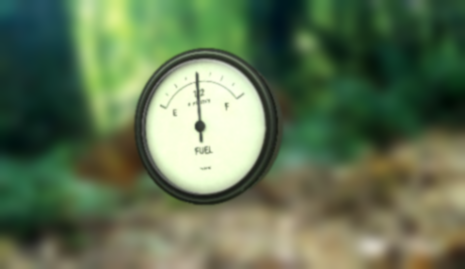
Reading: **0.5**
